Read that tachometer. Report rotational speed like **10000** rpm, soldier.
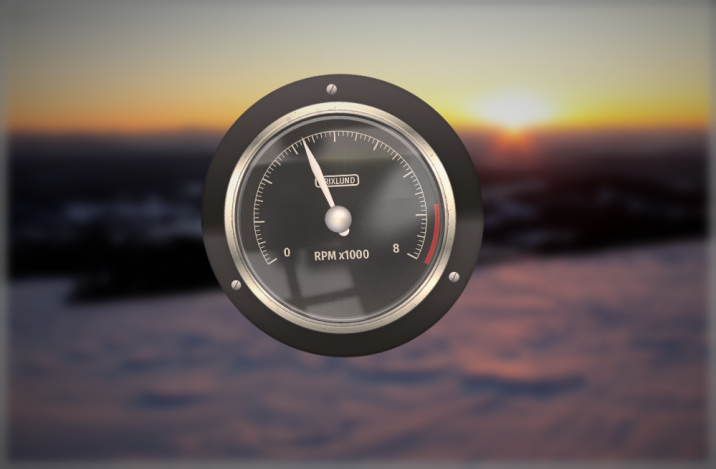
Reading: **3300** rpm
